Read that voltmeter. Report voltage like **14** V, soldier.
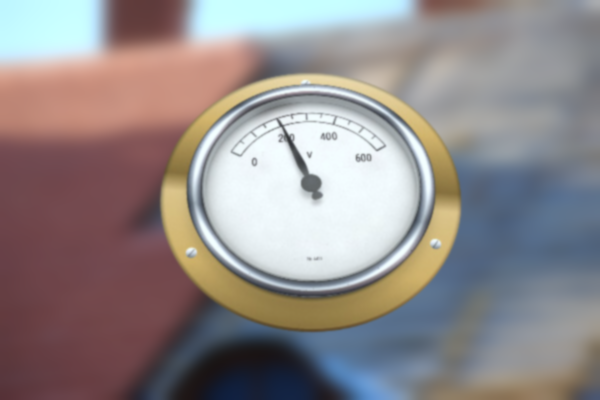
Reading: **200** V
